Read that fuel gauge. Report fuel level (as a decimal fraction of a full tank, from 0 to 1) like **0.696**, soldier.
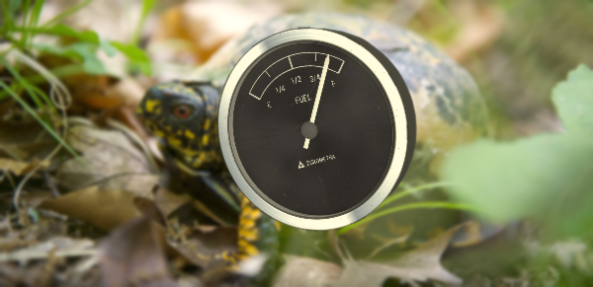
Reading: **0.875**
